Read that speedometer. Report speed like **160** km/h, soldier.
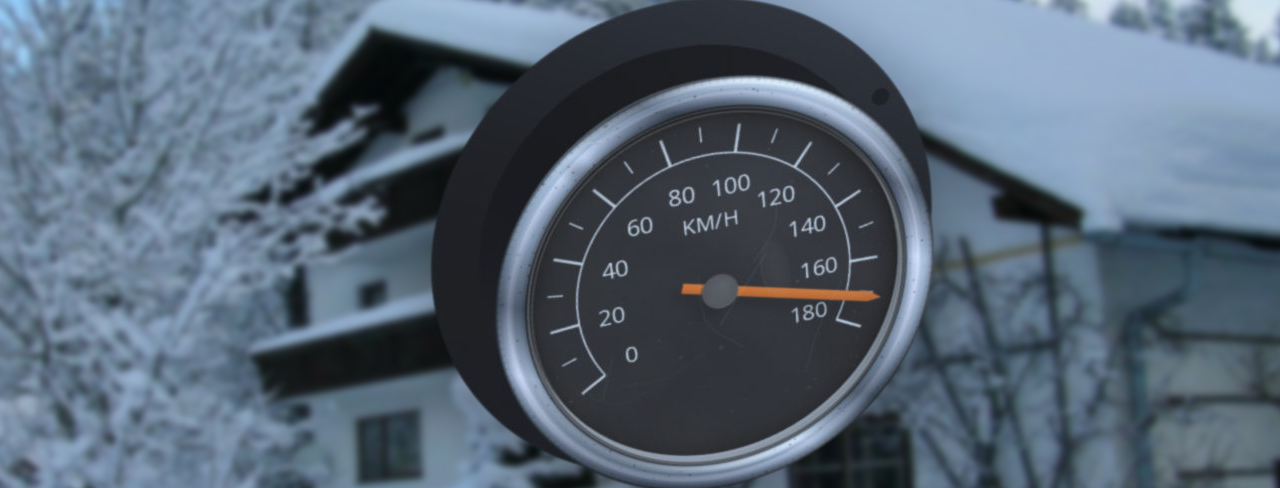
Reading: **170** km/h
